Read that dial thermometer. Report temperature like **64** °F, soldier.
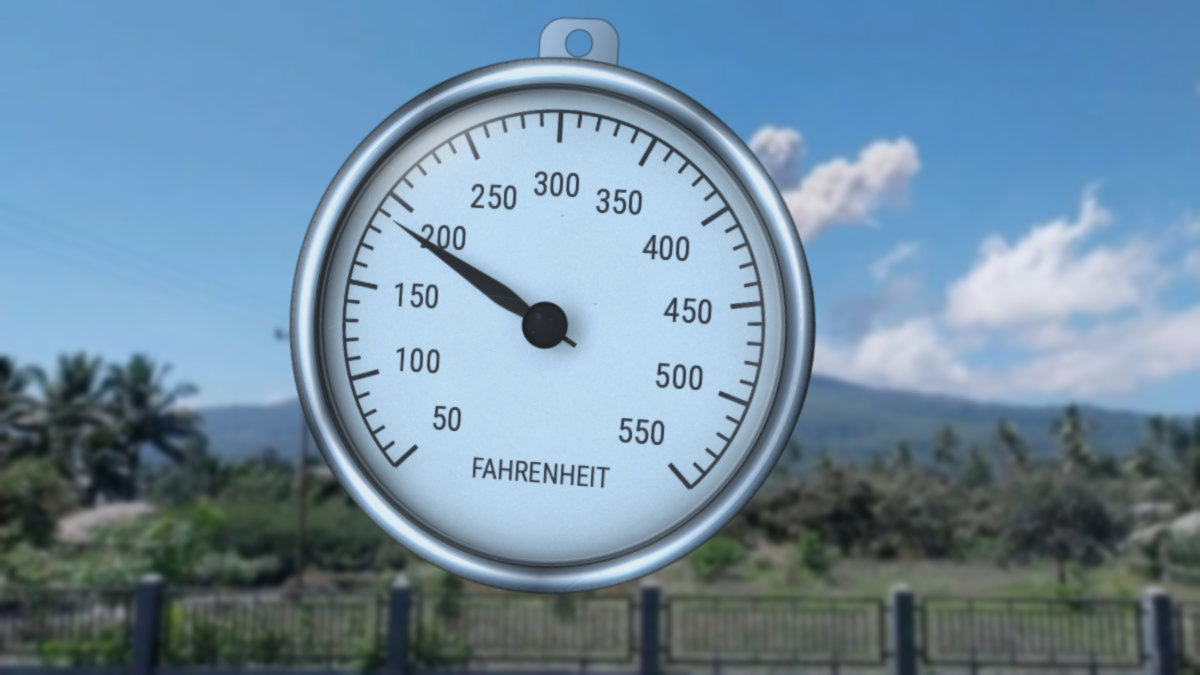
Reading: **190** °F
